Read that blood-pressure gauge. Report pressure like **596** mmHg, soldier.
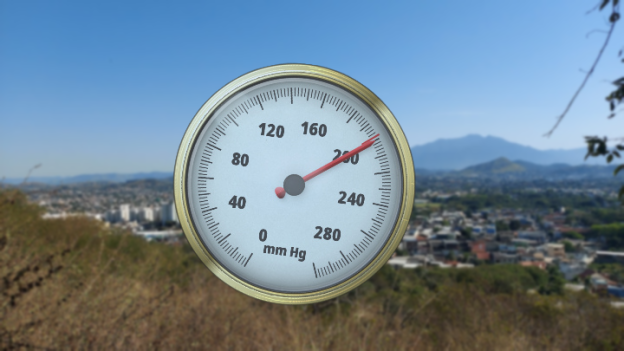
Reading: **200** mmHg
